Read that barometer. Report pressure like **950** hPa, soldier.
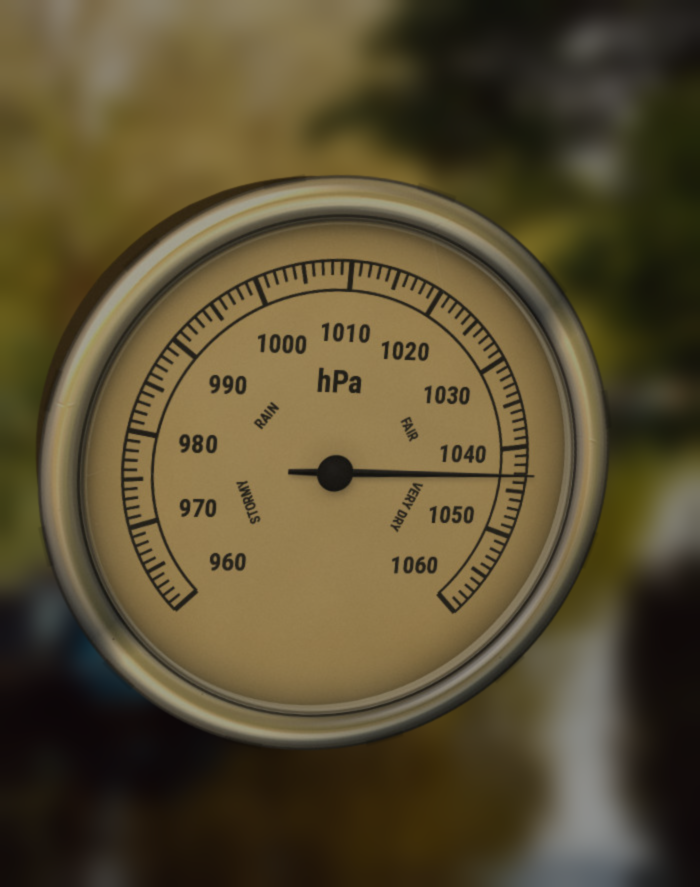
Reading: **1043** hPa
